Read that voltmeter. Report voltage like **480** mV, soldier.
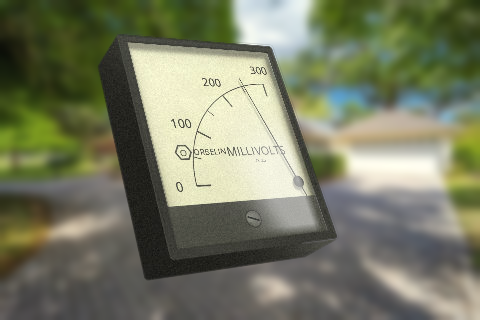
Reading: **250** mV
